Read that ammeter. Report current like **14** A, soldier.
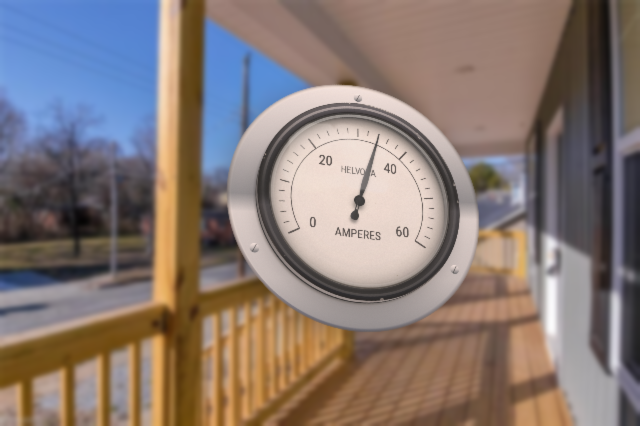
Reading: **34** A
